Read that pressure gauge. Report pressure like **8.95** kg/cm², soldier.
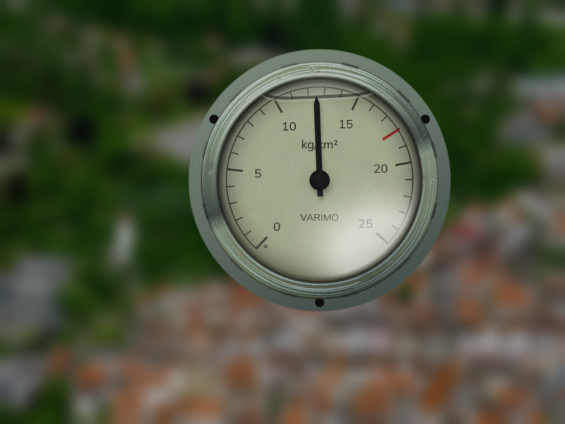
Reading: **12.5** kg/cm²
